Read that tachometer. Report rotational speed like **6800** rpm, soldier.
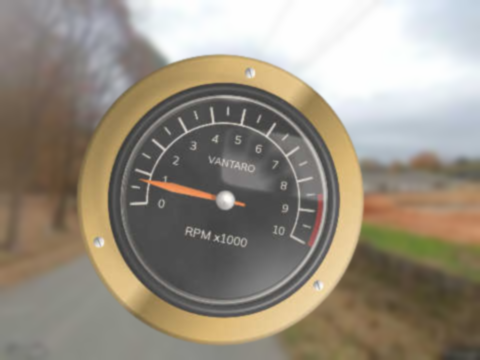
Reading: **750** rpm
